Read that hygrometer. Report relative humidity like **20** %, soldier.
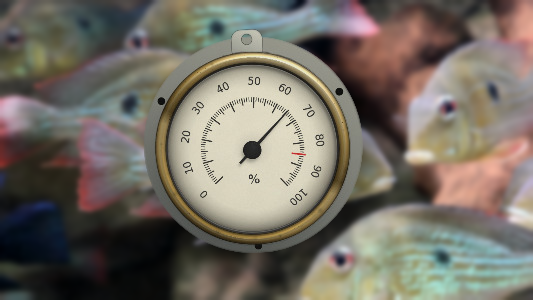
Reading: **65** %
